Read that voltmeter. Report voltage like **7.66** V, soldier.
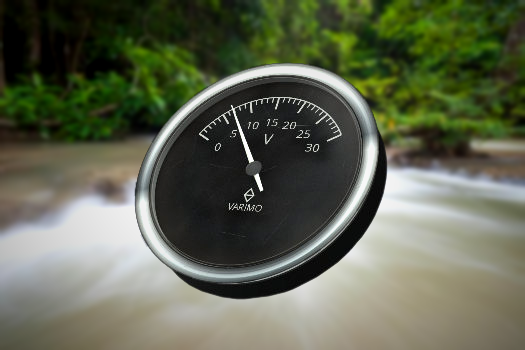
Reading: **7** V
